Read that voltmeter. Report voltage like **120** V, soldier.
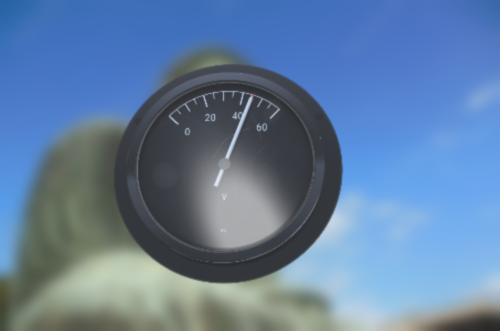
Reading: **45** V
